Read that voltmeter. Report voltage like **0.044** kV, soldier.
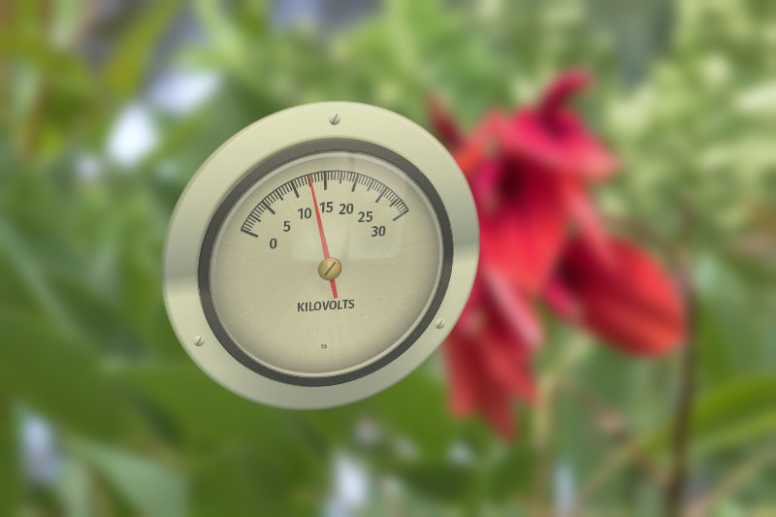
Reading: **12.5** kV
